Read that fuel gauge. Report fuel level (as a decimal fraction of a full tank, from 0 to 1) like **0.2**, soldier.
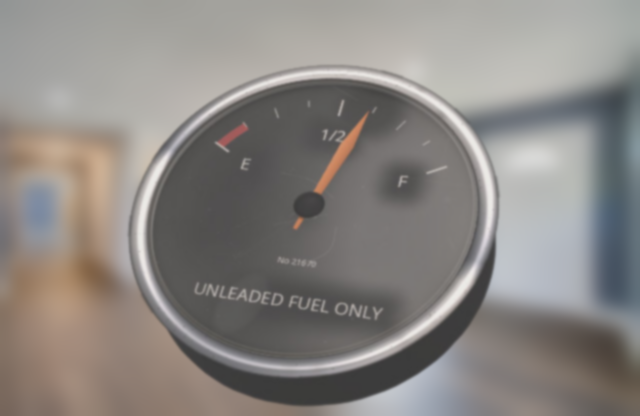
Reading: **0.625**
